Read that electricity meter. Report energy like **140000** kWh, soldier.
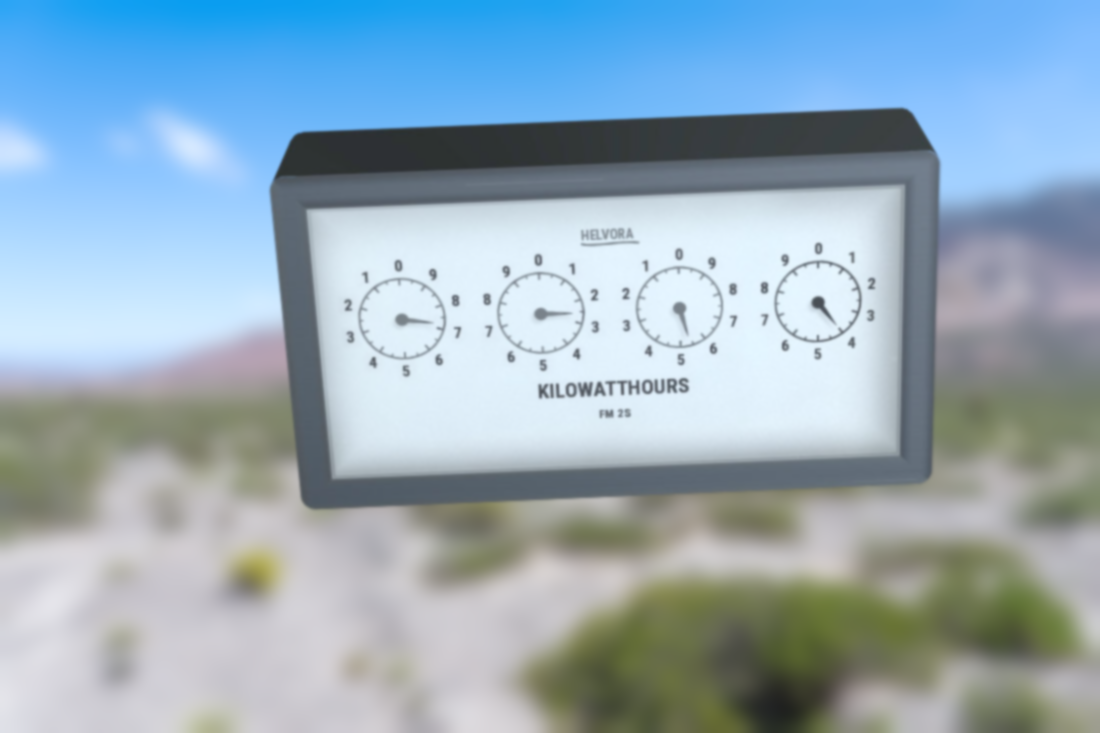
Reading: **7254** kWh
